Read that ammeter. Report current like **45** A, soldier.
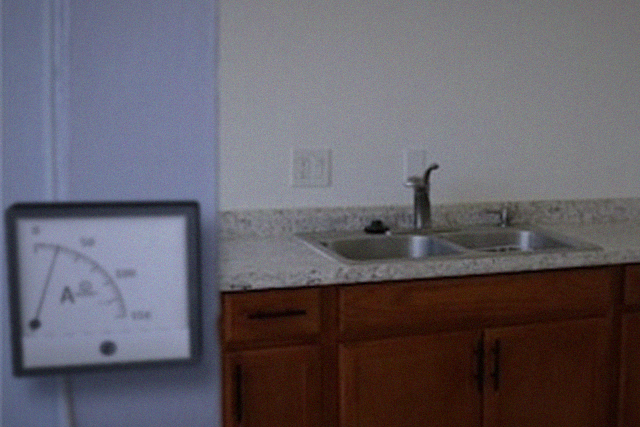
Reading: **25** A
